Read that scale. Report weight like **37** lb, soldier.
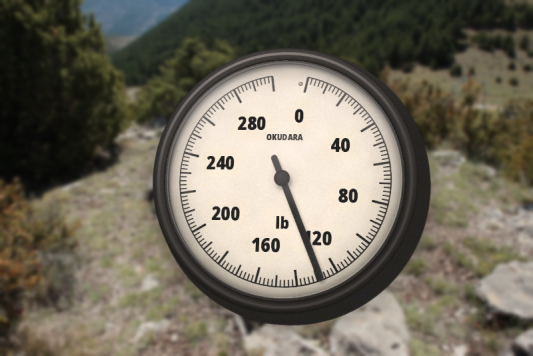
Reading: **128** lb
